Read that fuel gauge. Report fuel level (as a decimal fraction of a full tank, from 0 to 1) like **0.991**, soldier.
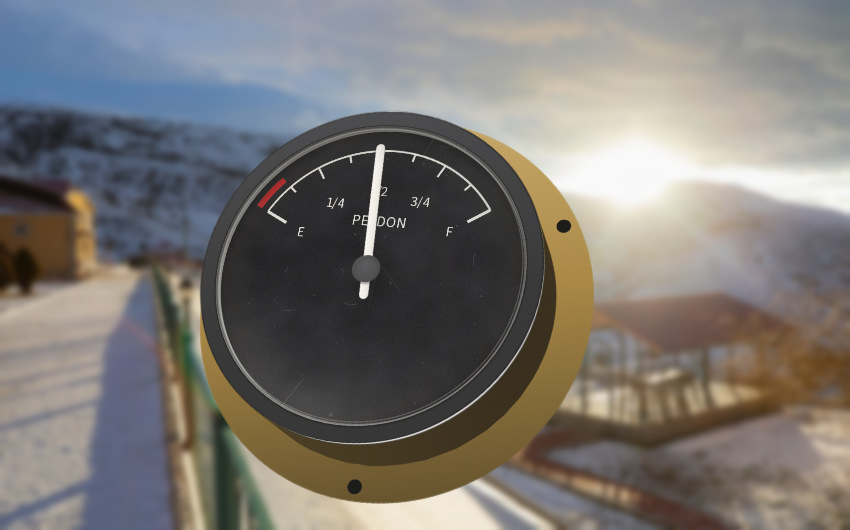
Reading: **0.5**
